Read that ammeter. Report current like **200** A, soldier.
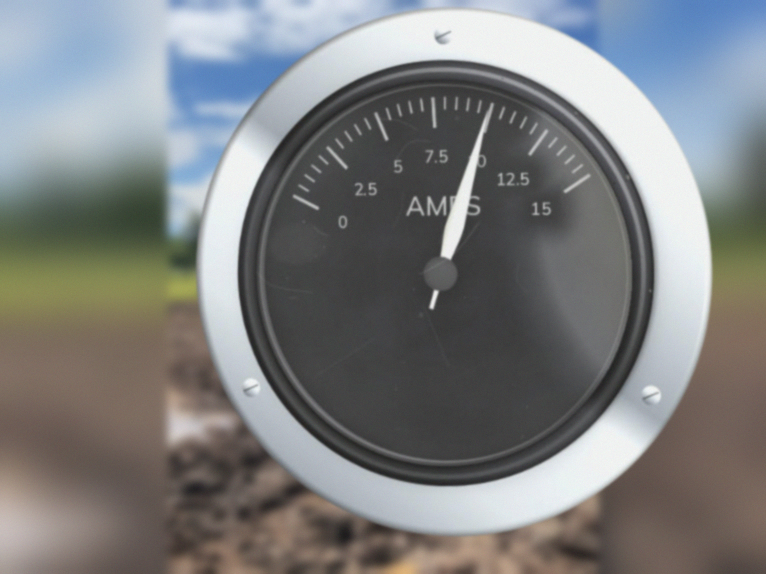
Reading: **10** A
